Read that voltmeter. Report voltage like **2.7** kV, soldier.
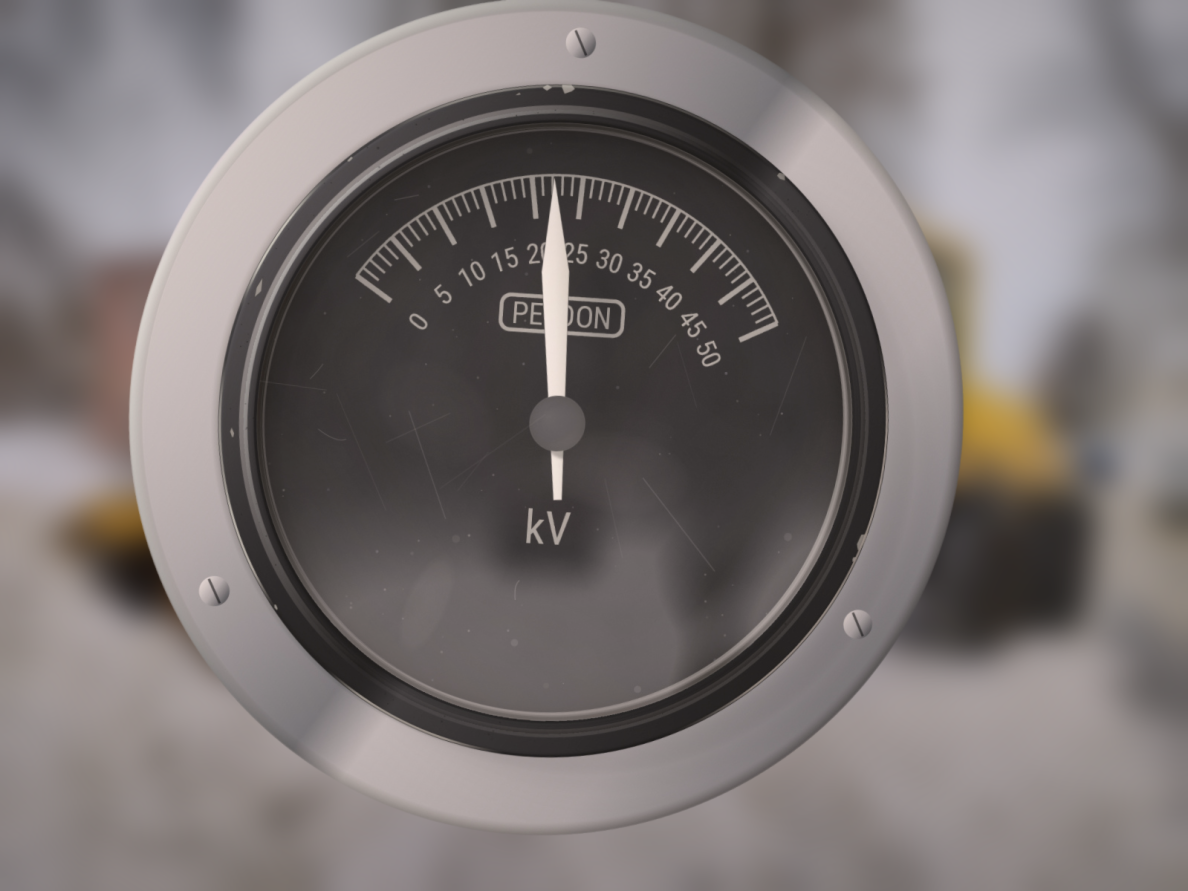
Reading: **22** kV
